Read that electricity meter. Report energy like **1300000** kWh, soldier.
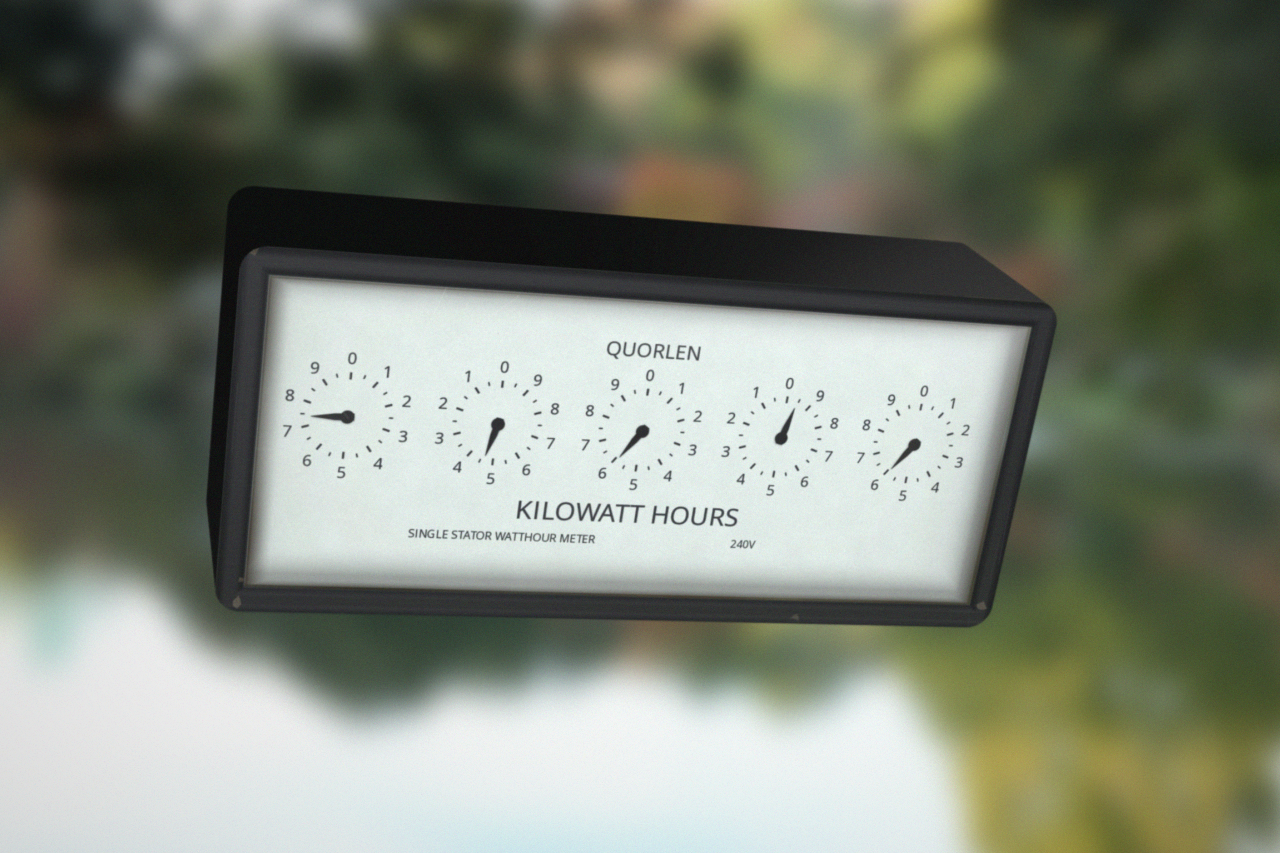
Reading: **74596** kWh
